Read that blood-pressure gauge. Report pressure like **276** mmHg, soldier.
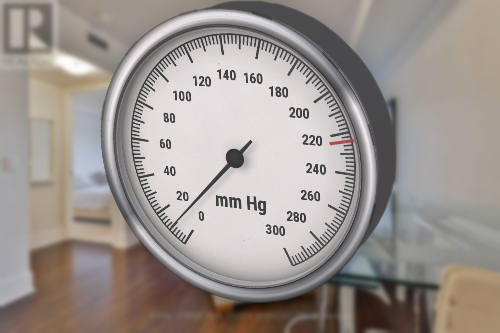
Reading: **10** mmHg
